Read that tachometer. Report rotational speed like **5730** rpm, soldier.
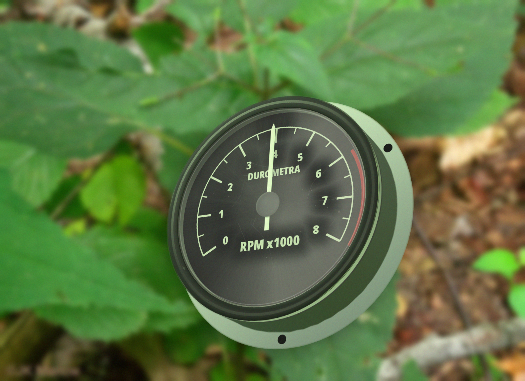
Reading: **4000** rpm
